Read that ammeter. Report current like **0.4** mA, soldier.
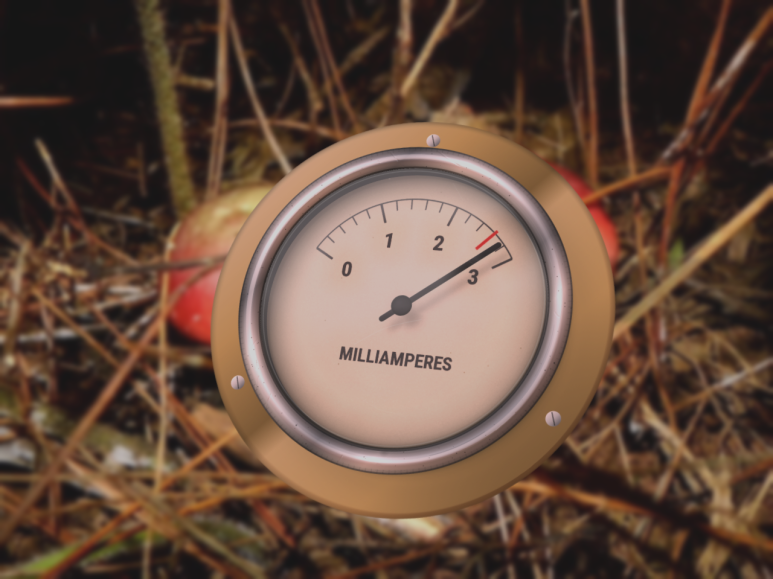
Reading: **2.8** mA
